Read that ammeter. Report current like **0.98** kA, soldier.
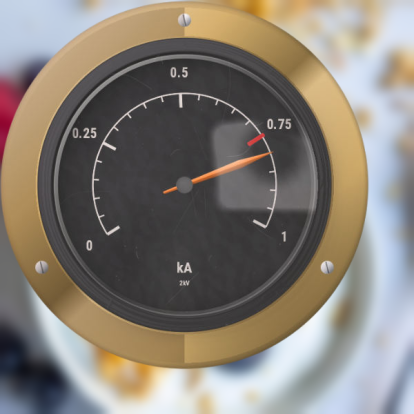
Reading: **0.8** kA
